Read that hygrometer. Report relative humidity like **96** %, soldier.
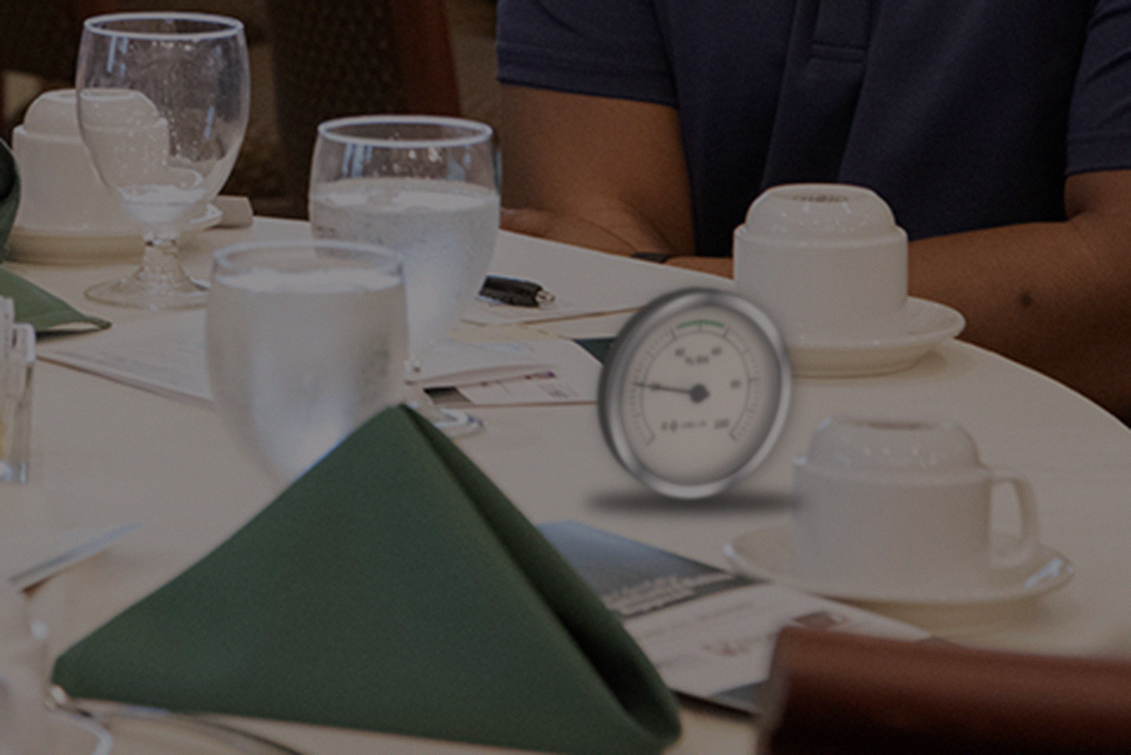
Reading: **20** %
